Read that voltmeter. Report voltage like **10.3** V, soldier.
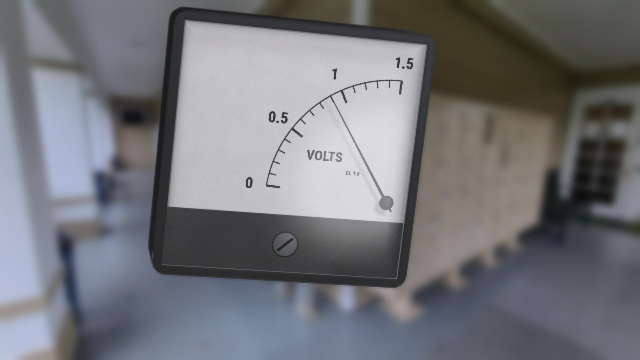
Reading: **0.9** V
